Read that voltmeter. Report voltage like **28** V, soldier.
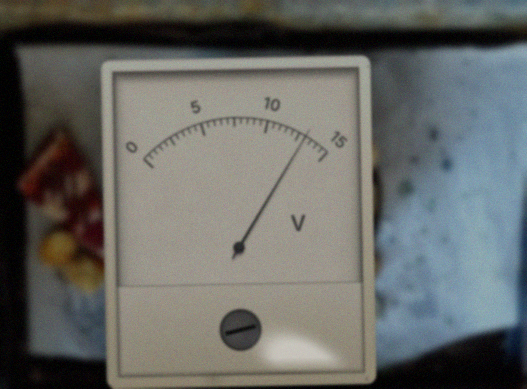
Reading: **13** V
